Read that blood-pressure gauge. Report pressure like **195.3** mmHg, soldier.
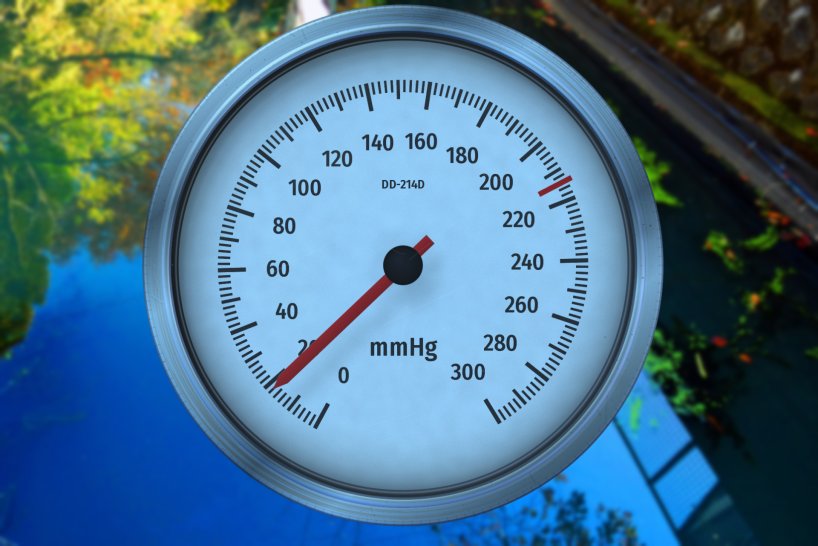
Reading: **18** mmHg
